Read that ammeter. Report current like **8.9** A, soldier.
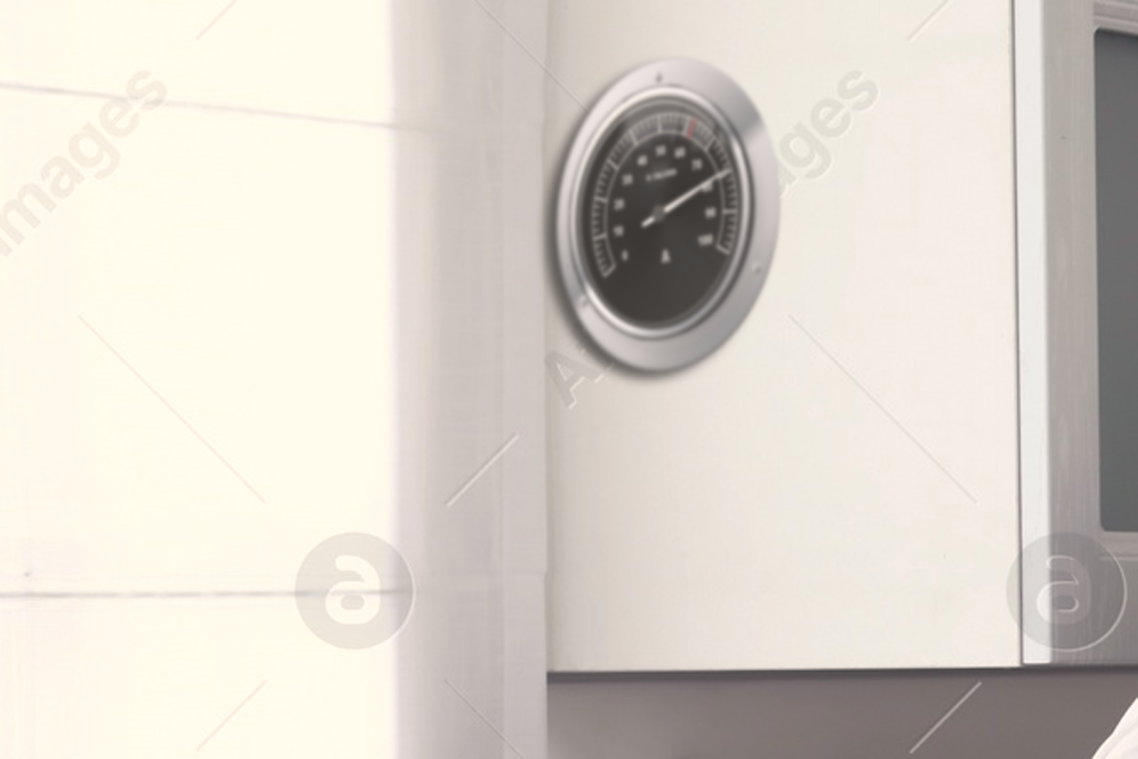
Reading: **80** A
